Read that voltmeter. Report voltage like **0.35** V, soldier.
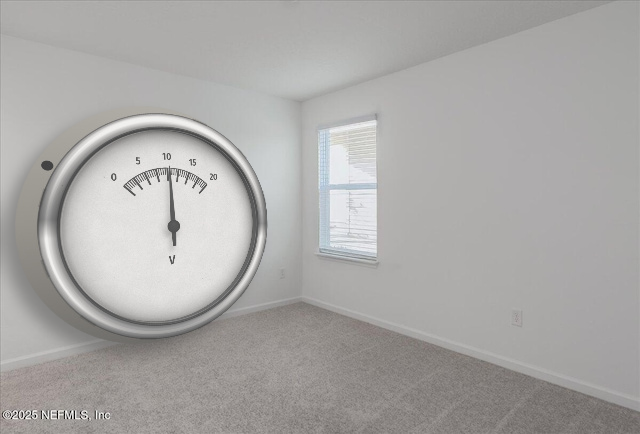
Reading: **10** V
